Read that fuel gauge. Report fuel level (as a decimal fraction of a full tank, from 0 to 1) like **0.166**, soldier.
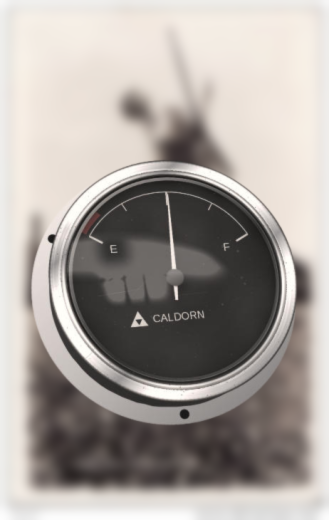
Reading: **0.5**
